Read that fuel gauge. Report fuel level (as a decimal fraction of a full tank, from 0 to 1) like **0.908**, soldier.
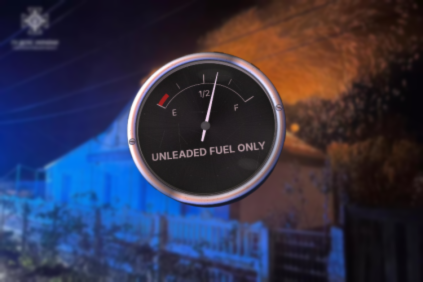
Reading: **0.625**
